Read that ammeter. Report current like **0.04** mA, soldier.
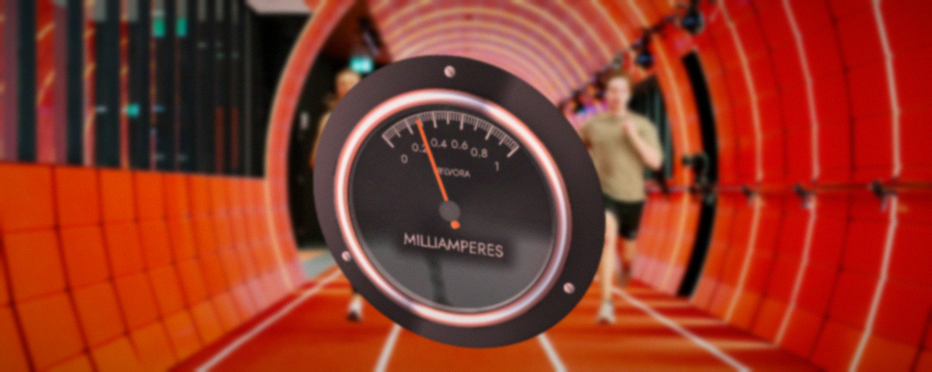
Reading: **0.3** mA
